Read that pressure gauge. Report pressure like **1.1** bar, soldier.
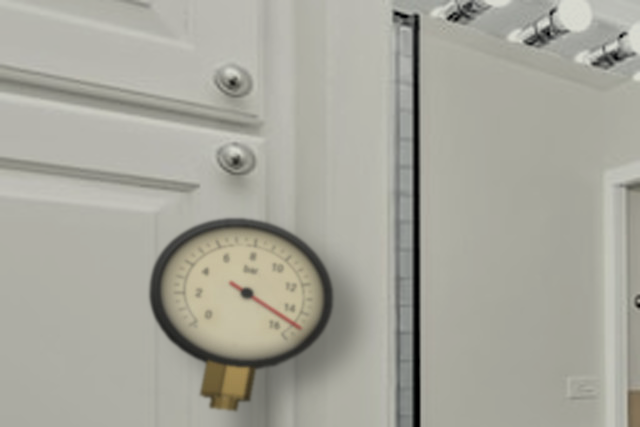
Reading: **15** bar
